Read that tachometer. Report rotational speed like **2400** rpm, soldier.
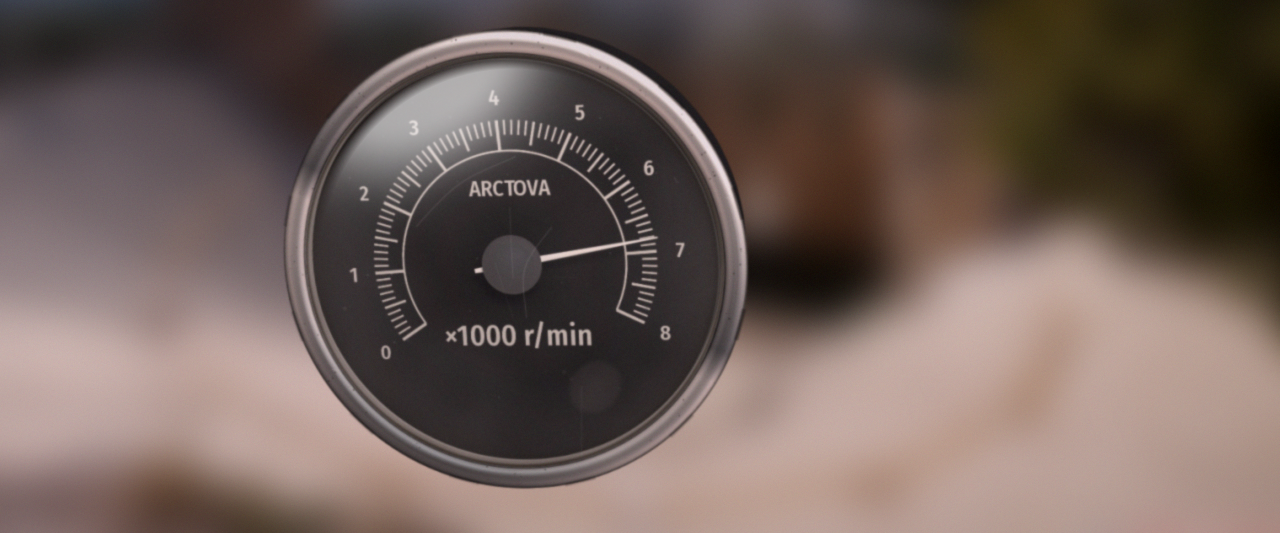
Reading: **6800** rpm
